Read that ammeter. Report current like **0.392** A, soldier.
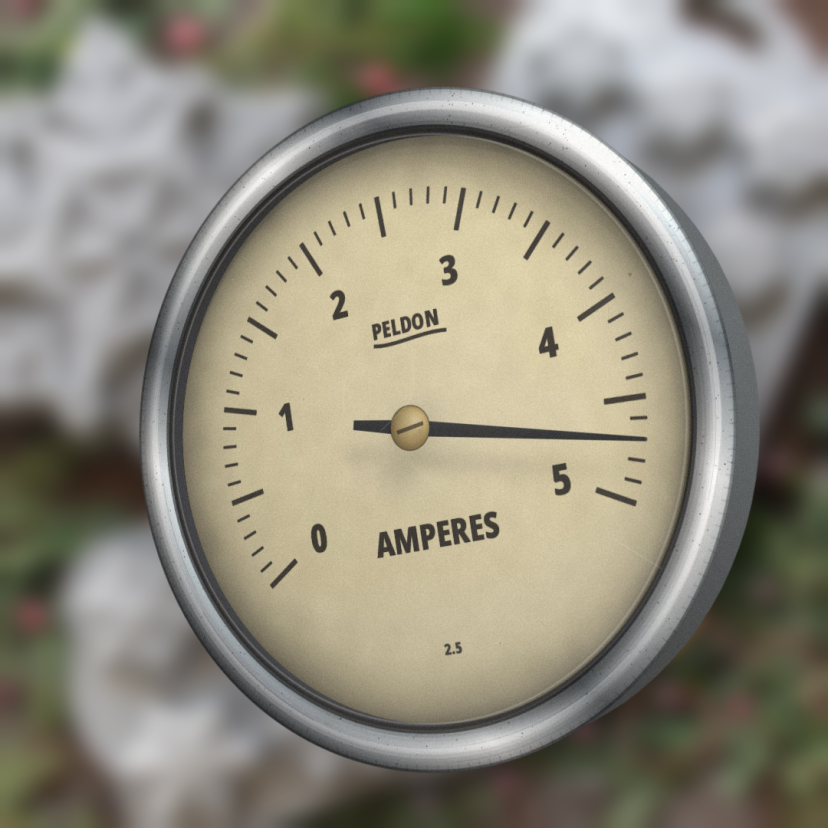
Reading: **4.7** A
